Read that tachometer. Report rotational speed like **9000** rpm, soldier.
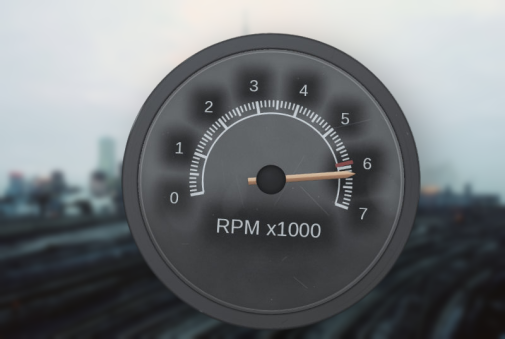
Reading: **6200** rpm
